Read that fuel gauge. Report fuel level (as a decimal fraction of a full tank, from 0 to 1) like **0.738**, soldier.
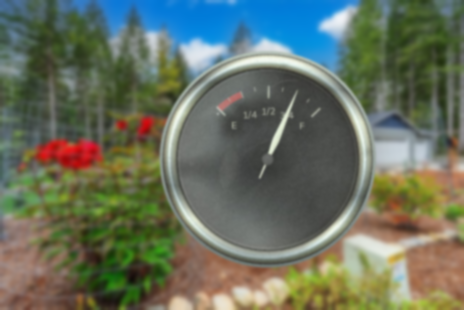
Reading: **0.75**
